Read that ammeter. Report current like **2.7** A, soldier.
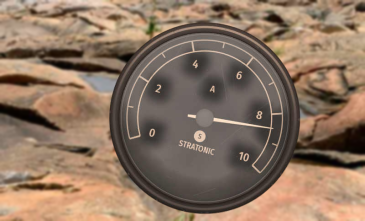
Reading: **8.5** A
